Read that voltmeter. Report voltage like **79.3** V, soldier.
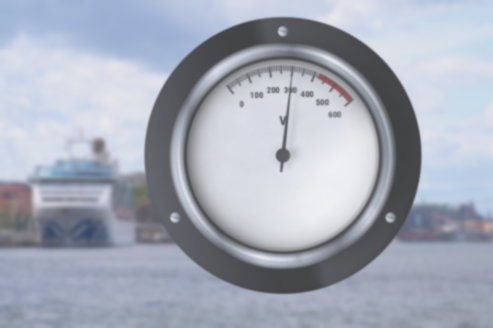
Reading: **300** V
